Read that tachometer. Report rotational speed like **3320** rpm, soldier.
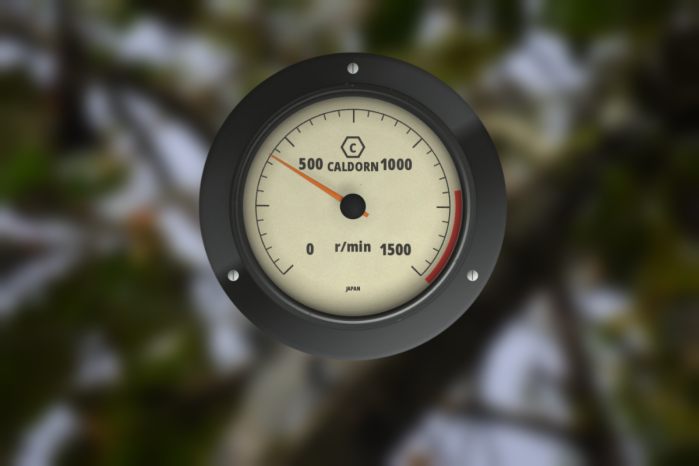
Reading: **425** rpm
